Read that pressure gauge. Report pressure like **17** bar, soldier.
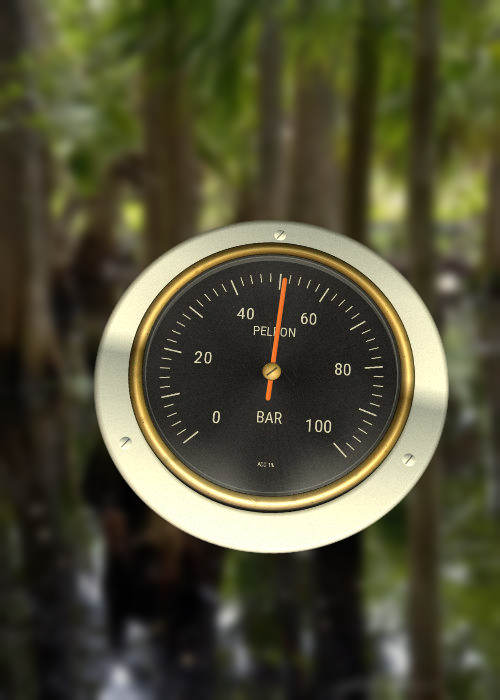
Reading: **51** bar
